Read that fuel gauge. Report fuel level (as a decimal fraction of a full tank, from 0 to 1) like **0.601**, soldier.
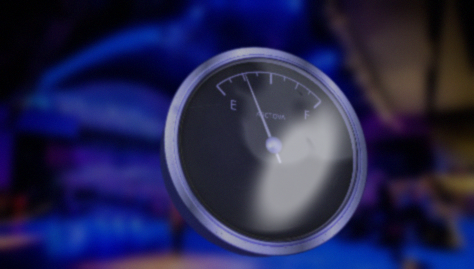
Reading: **0.25**
